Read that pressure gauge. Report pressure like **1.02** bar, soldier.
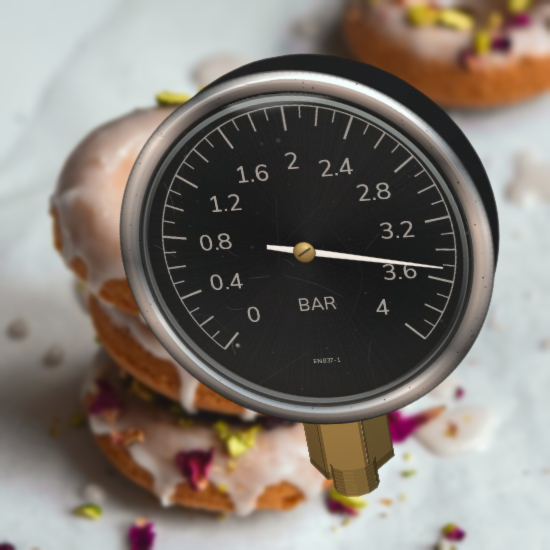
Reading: **3.5** bar
